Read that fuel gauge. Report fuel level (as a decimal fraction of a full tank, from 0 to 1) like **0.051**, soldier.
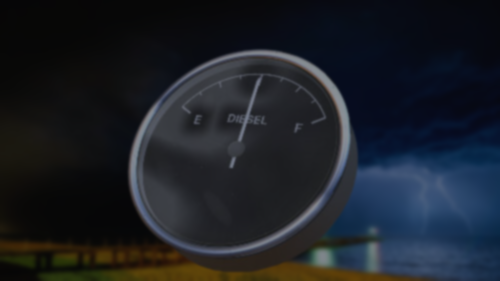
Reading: **0.5**
